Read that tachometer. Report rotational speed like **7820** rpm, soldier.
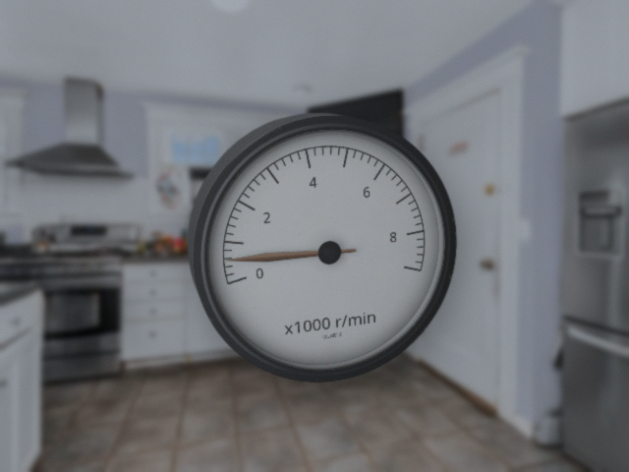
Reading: **600** rpm
